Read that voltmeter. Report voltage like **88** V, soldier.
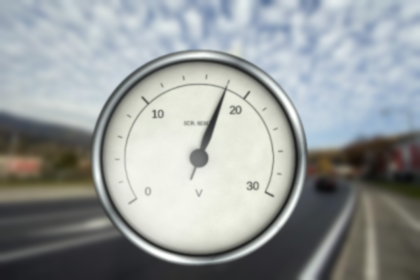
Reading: **18** V
